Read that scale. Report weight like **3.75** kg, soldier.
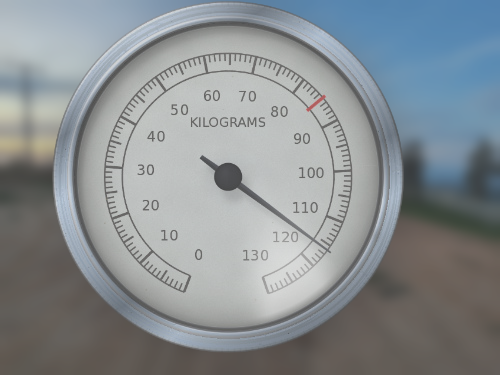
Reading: **116** kg
